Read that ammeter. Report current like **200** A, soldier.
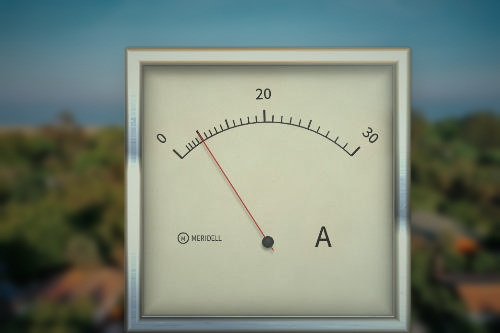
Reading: **10** A
